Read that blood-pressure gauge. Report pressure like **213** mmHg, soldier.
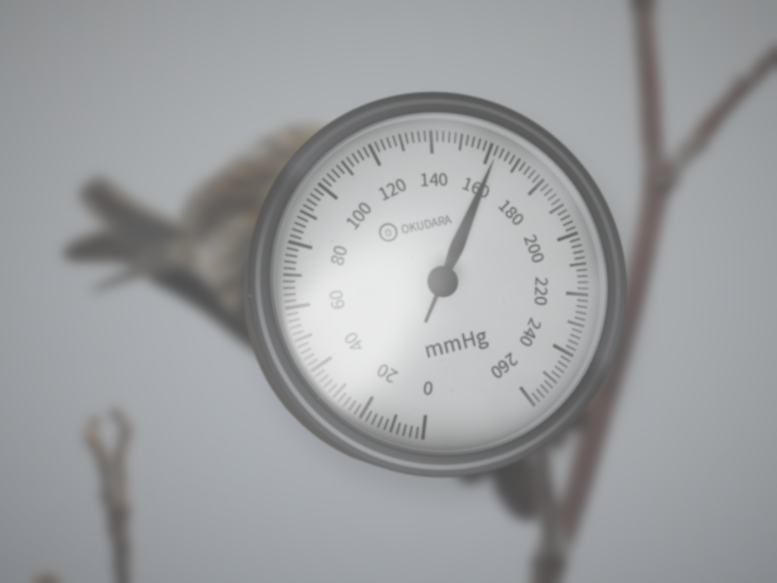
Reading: **162** mmHg
